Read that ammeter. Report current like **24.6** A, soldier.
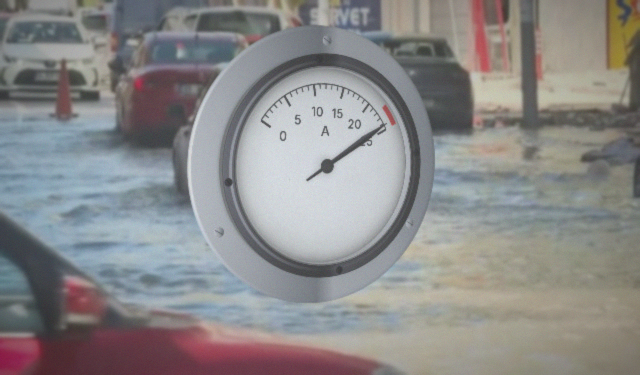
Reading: **24** A
